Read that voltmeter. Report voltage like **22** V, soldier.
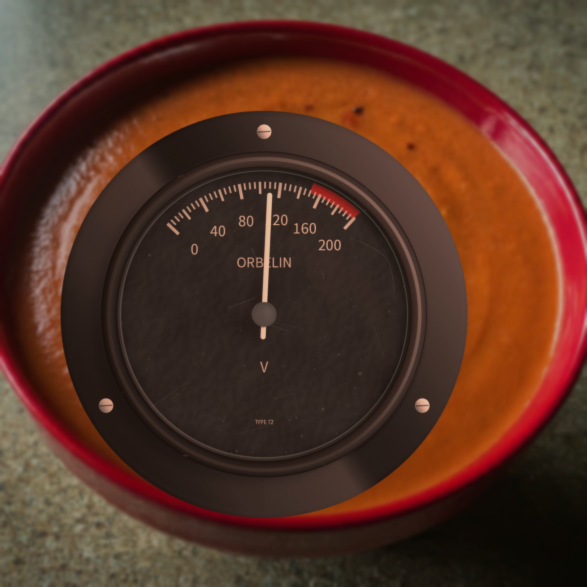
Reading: **110** V
